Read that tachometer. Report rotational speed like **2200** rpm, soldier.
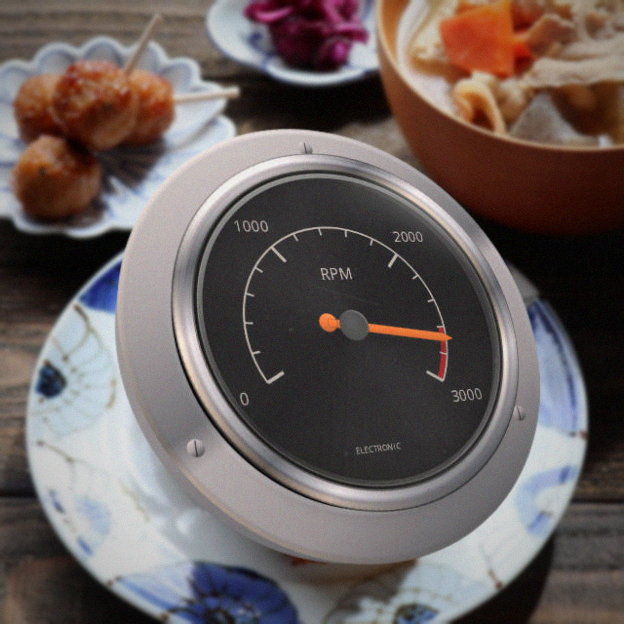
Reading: **2700** rpm
